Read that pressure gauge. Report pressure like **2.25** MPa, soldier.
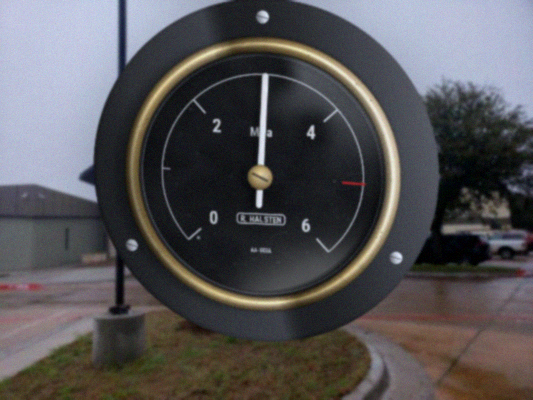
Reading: **3** MPa
